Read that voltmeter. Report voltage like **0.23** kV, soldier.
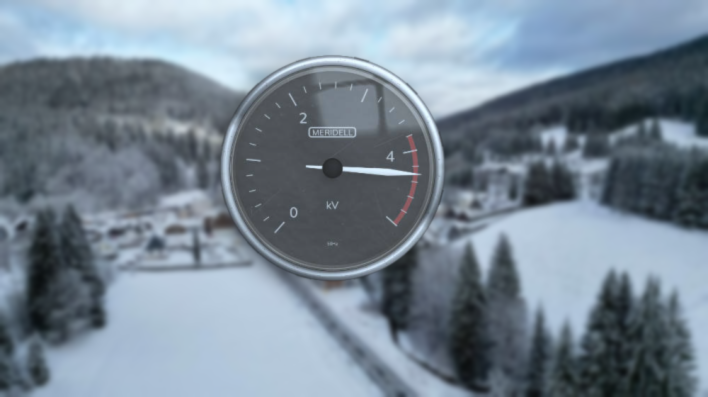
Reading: **4.3** kV
